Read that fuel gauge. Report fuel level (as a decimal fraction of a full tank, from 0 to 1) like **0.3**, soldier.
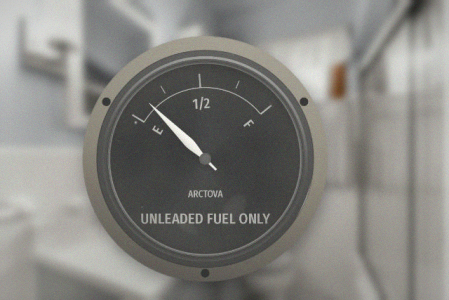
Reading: **0.125**
